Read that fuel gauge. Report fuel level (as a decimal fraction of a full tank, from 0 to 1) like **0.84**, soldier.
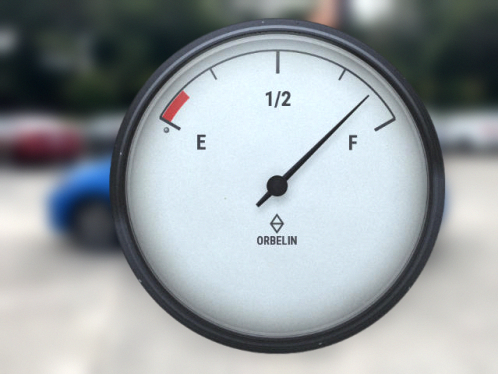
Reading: **0.875**
